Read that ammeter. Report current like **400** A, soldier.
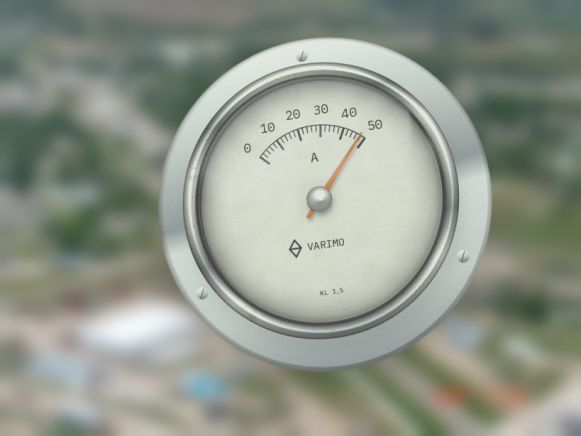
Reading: **48** A
